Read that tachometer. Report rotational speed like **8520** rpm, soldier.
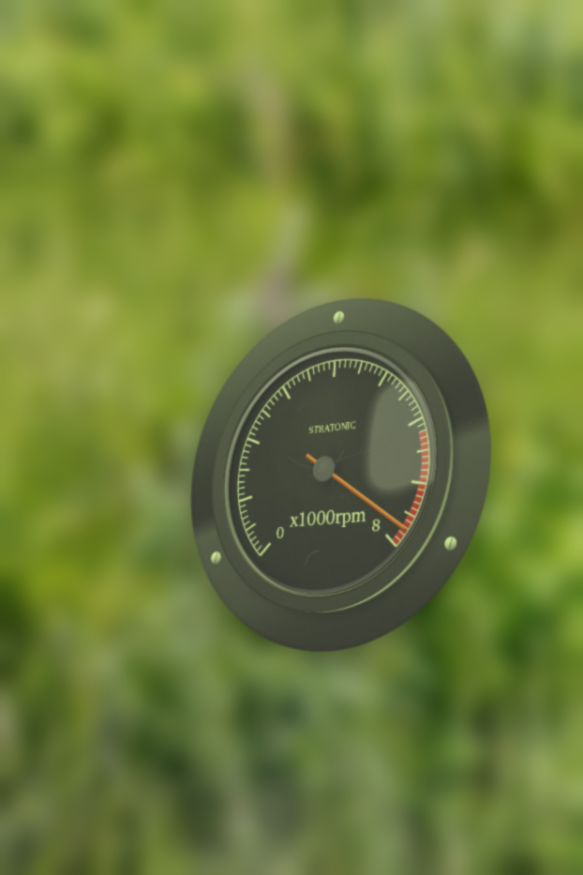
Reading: **7700** rpm
